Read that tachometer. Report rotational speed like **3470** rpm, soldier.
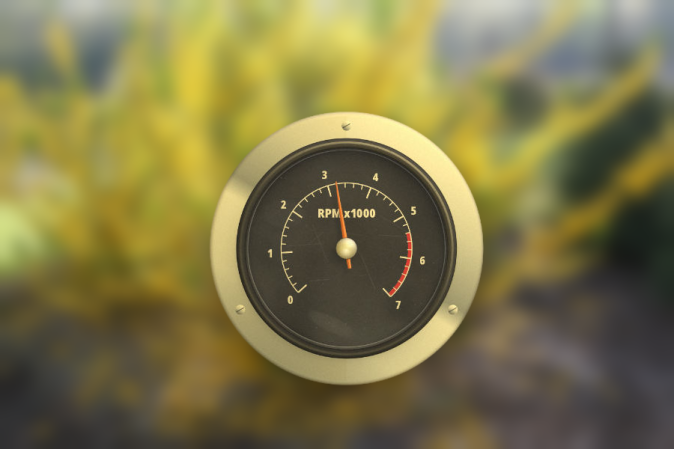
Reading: **3200** rpm
